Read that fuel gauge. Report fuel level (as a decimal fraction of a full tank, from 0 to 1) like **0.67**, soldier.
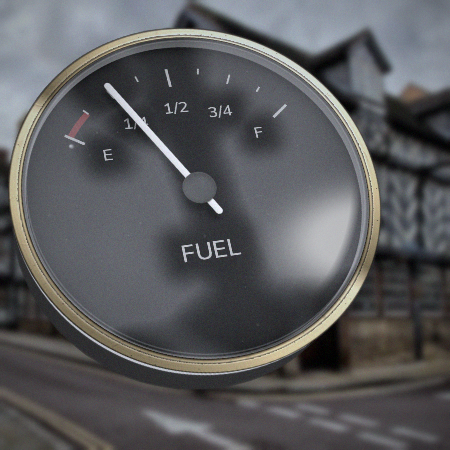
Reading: **0.25**
